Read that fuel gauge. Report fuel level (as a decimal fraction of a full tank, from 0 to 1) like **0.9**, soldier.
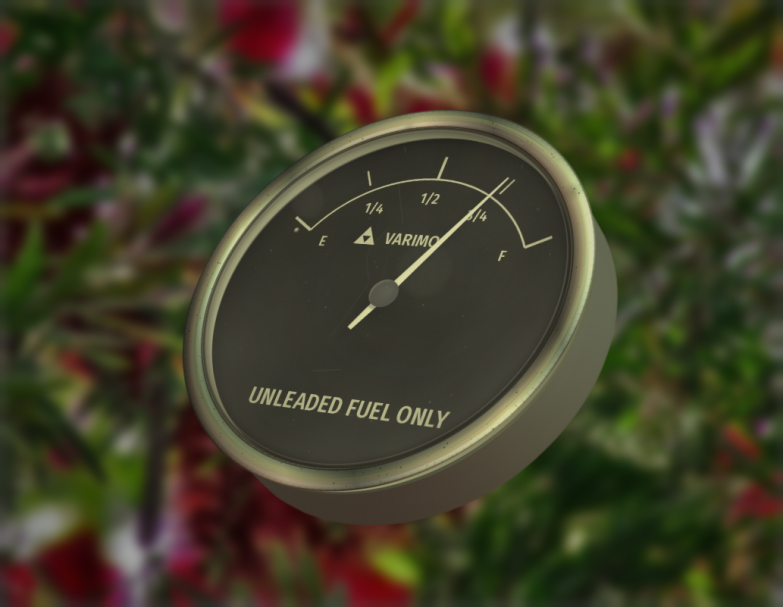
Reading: **0.75**
